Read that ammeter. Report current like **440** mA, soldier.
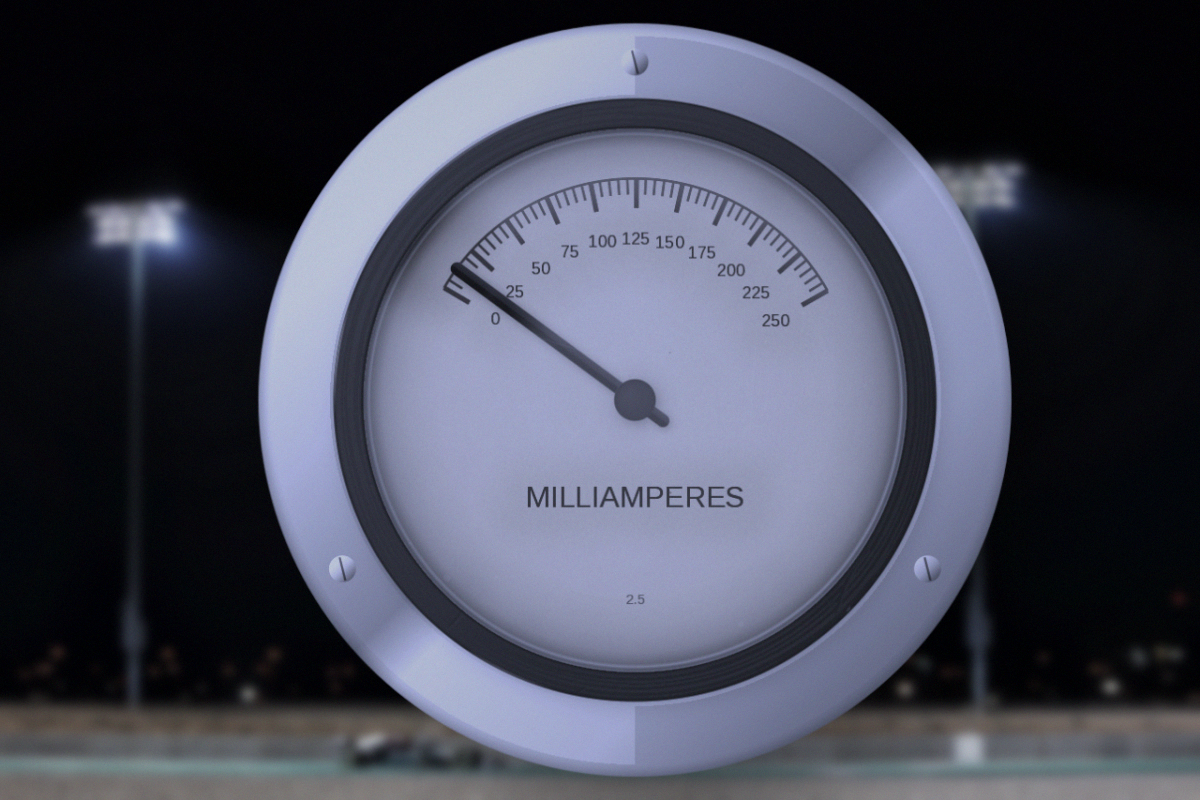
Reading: **12.5** mA
